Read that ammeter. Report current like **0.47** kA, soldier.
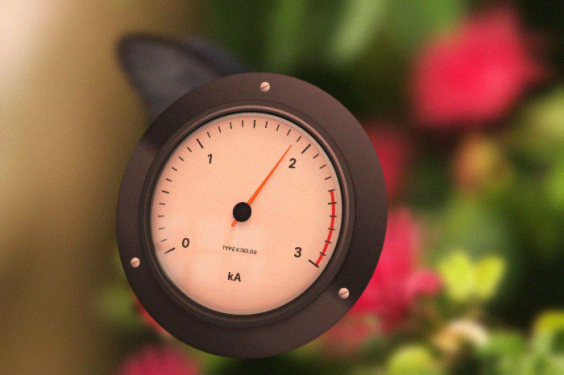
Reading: **1.9** kA
